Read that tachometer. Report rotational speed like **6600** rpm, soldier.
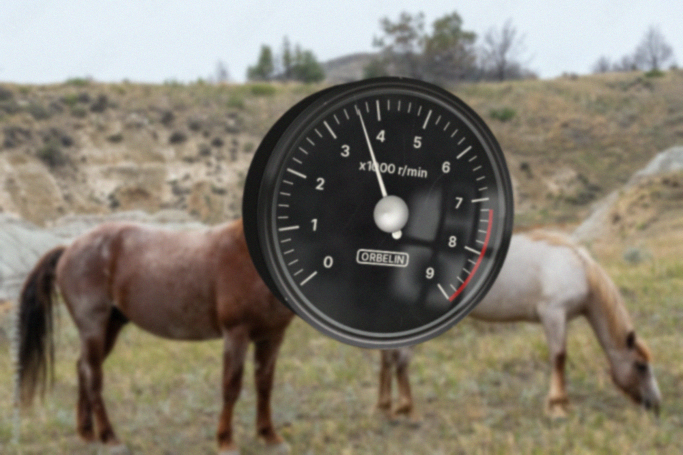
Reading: **3600** rpm
